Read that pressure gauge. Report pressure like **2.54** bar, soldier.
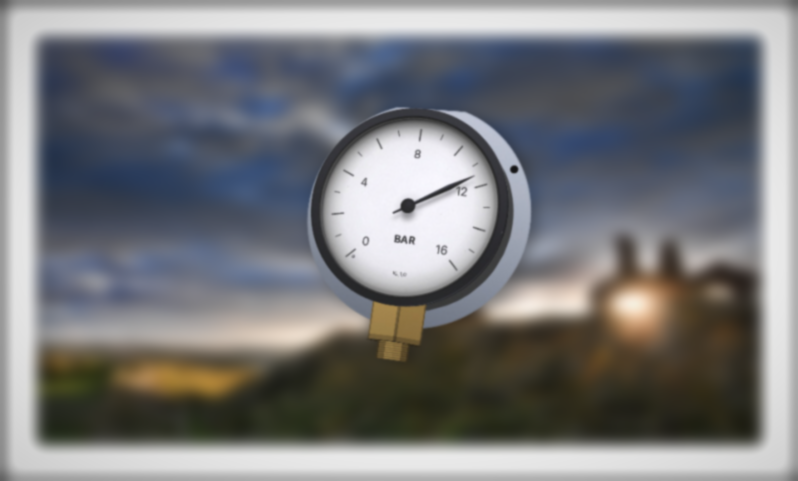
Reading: **11.5** bar
